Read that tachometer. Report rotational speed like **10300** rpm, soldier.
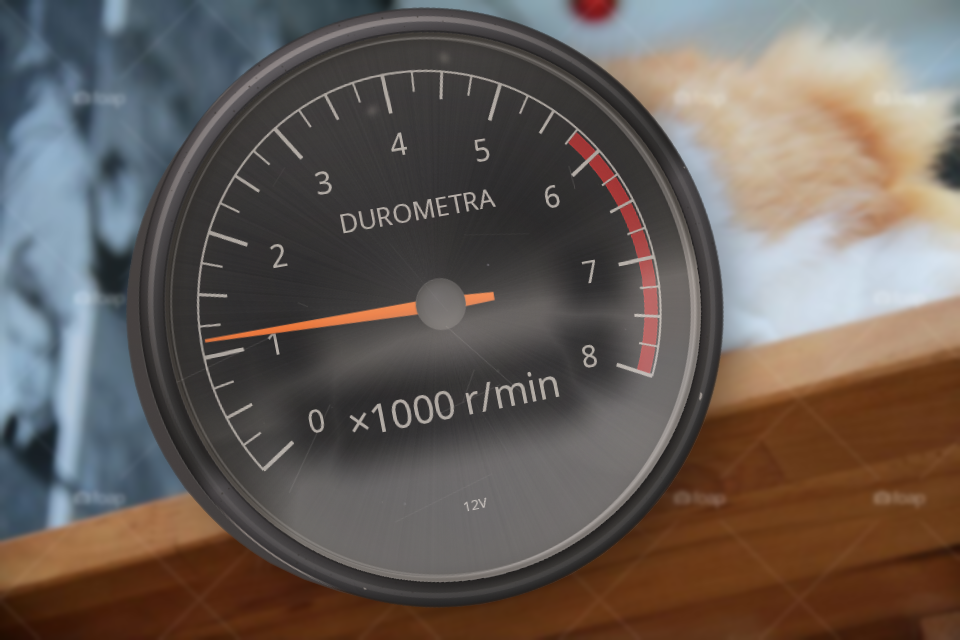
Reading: **1125** rpm
